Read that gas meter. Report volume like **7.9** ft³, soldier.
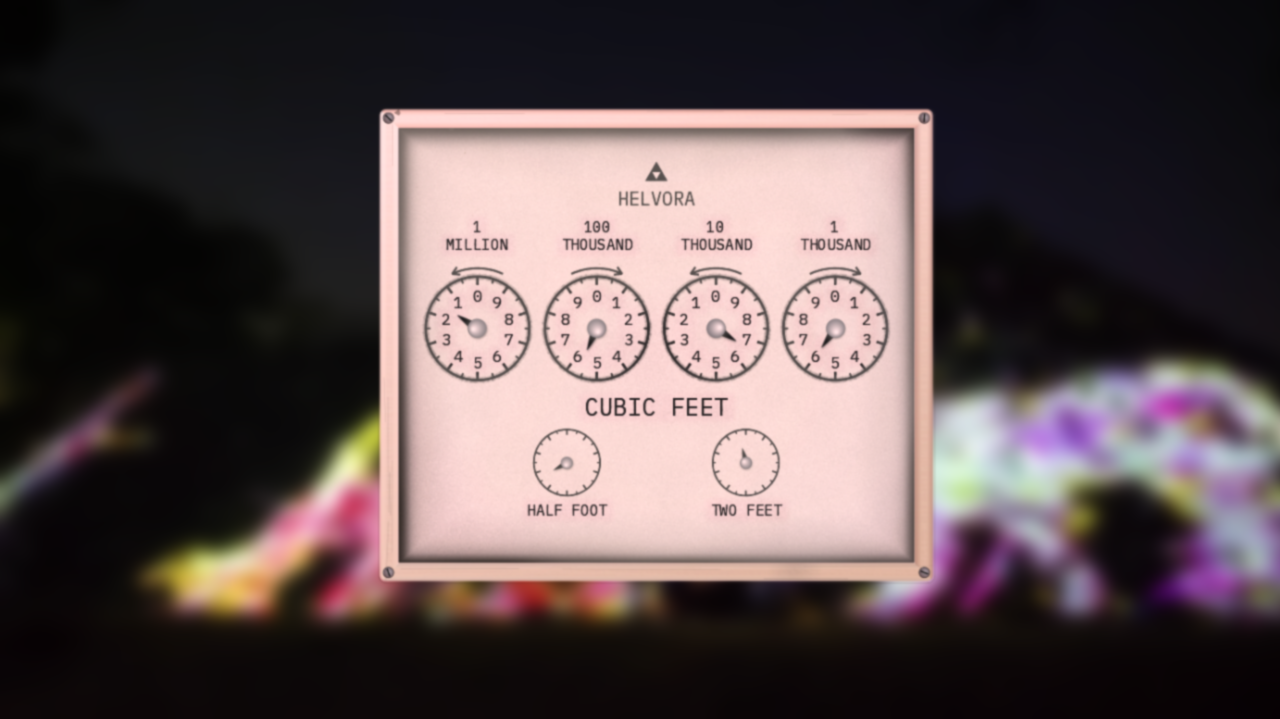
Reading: **156600** ft³
